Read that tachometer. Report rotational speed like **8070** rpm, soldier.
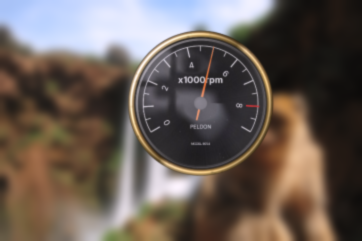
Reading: **5000** rpm
